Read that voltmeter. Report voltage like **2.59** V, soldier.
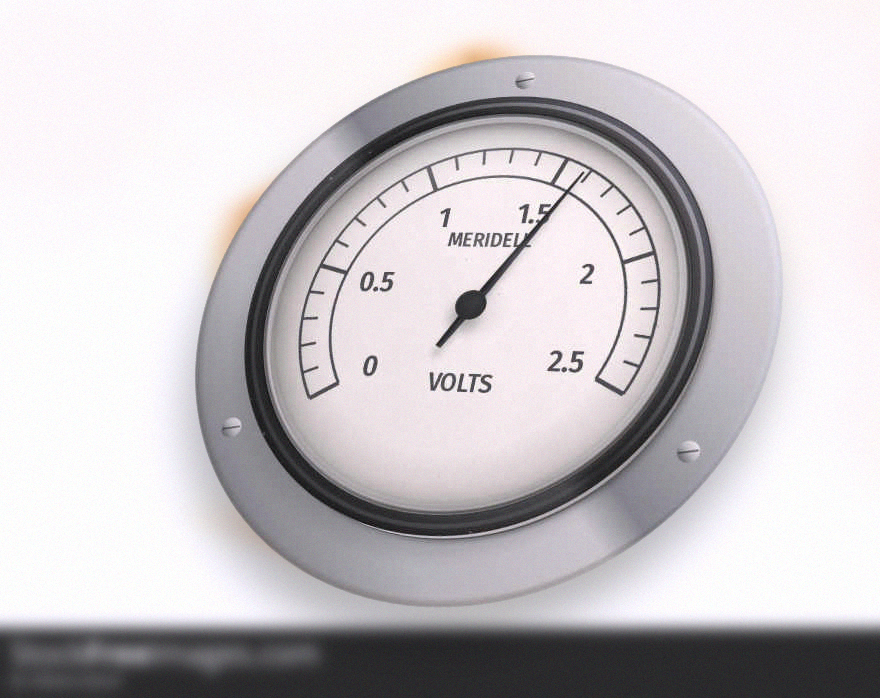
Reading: **1.6** V
